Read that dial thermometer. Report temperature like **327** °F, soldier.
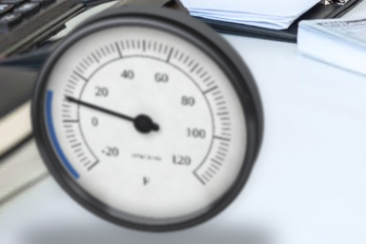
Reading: **10** °F
